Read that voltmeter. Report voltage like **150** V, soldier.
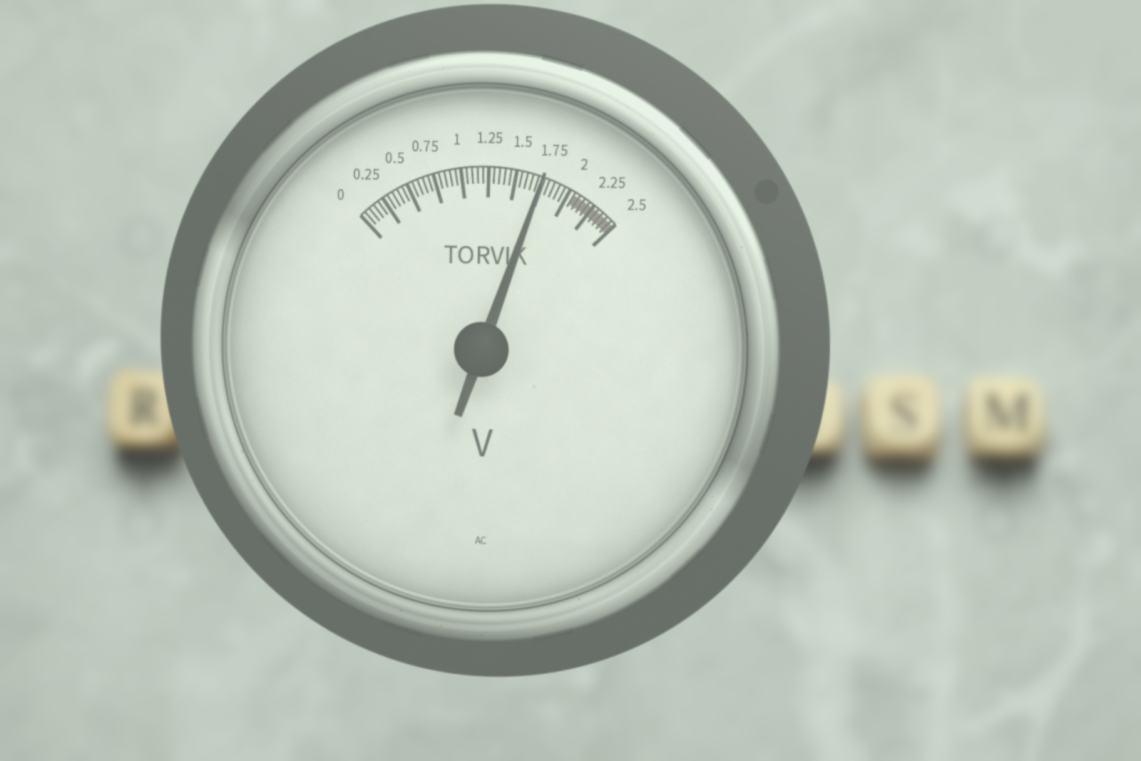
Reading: **1.75** V
